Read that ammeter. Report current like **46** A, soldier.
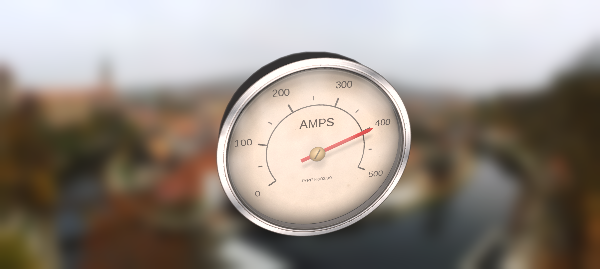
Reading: **400** A
